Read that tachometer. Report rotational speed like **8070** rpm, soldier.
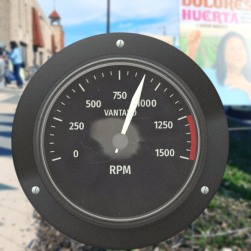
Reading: **900** rpm
